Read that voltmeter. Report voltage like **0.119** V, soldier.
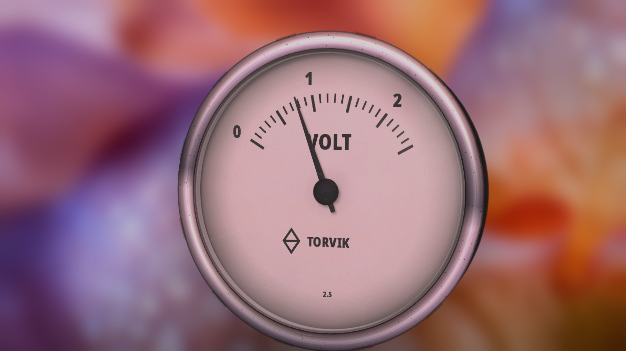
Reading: **0.8** V
